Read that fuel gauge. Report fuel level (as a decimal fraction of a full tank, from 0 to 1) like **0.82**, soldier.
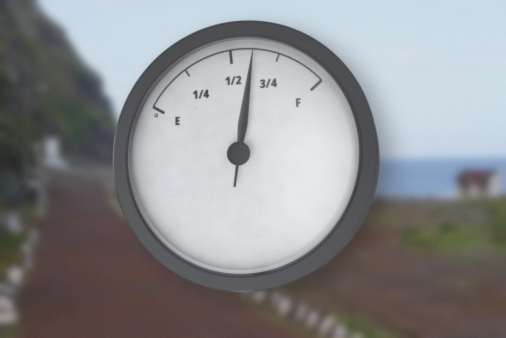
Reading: **0.625**
